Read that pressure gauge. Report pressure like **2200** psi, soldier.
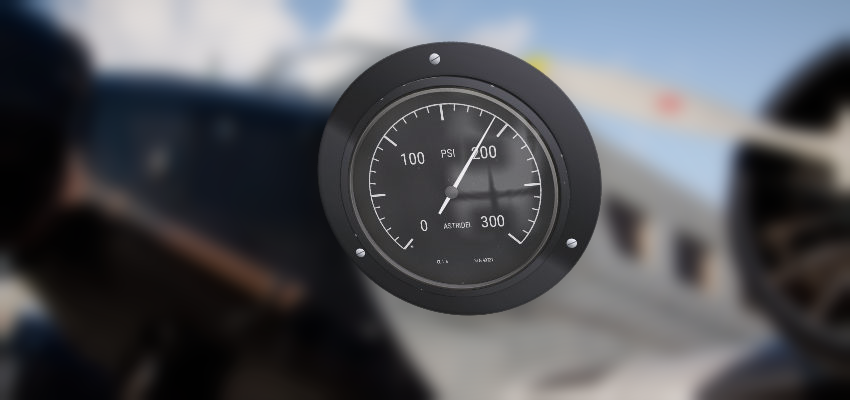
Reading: **190** psi
